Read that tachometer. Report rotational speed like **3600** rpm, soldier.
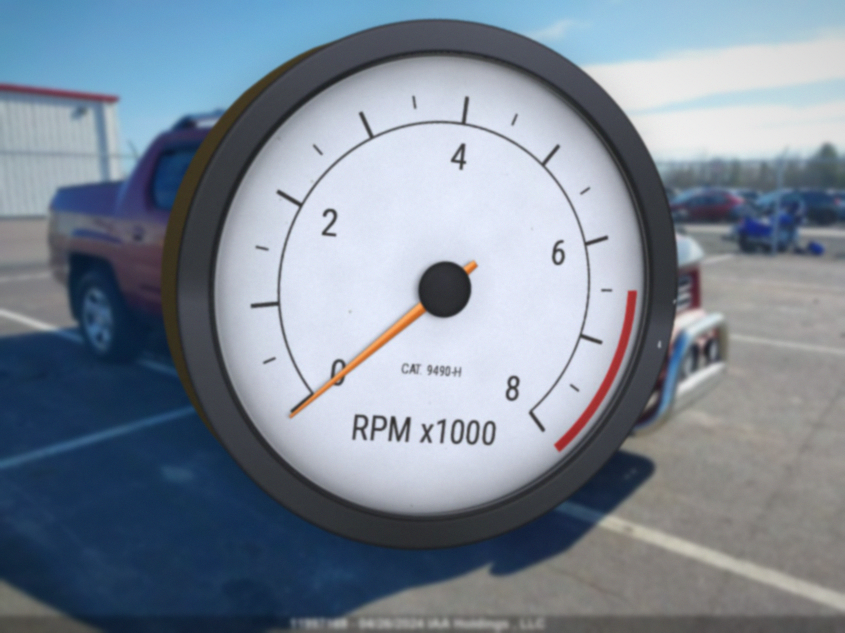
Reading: **0** rpm
